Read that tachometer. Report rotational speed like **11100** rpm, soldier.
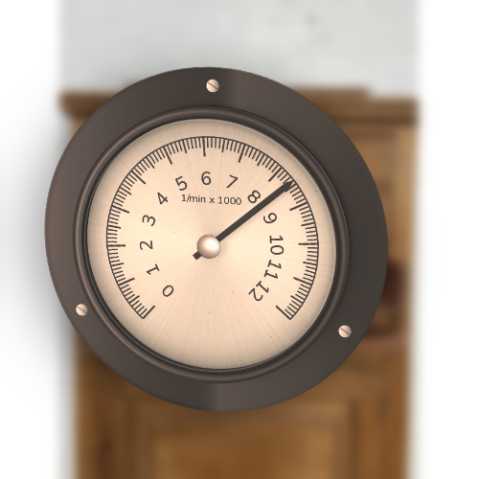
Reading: **8400** rpm
